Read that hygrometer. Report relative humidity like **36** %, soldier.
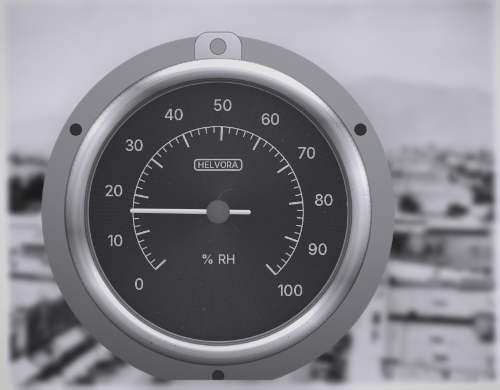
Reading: **16** %
